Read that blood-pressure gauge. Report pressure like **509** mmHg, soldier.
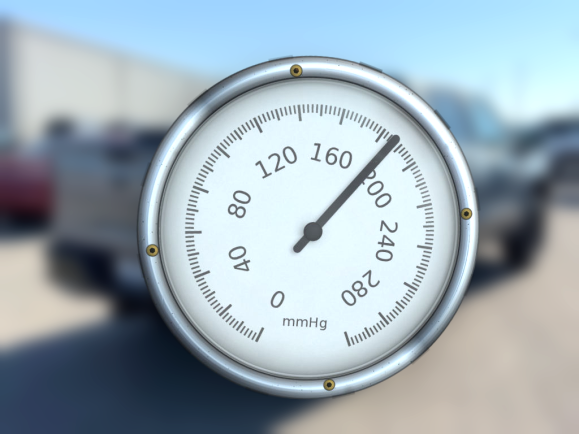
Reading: **186** mmHg
